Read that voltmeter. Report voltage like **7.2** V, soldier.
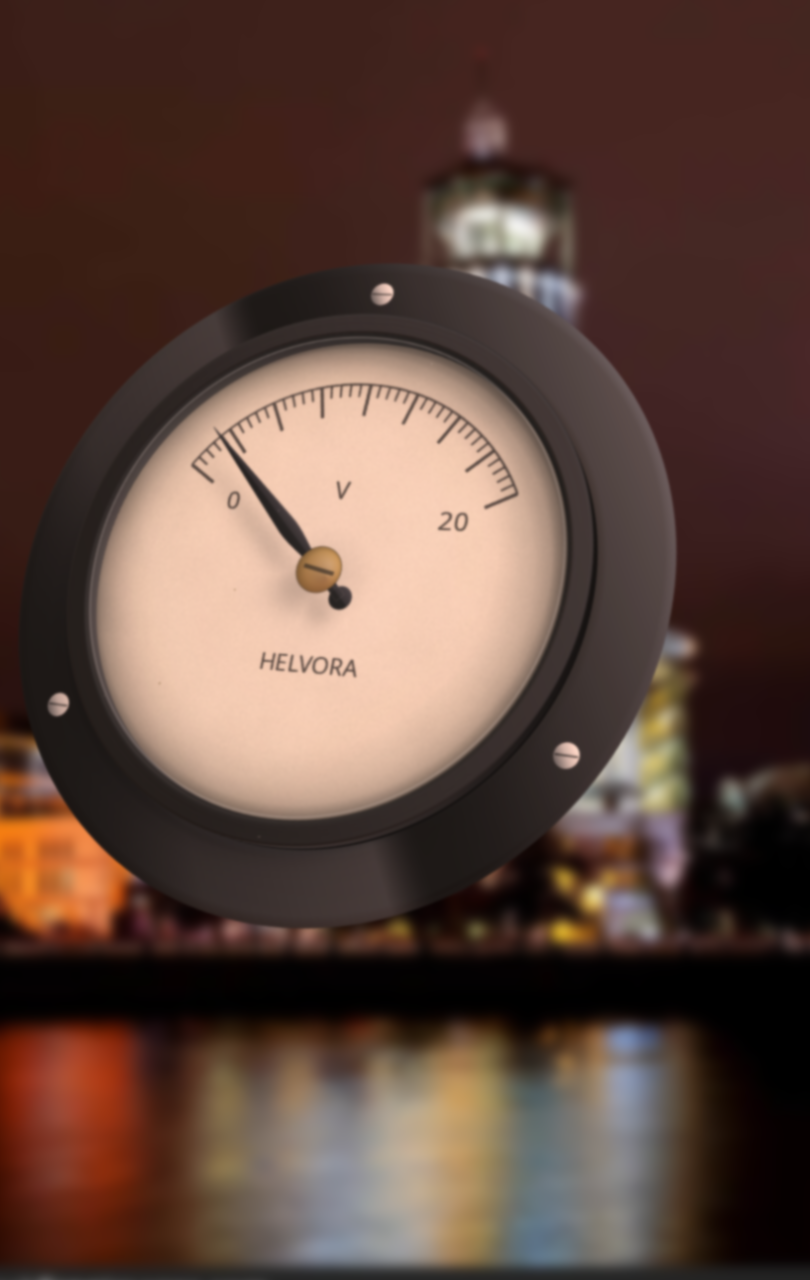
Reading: **2** V
